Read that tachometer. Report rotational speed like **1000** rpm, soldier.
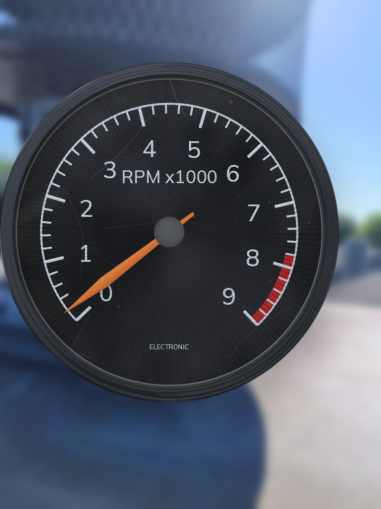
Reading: **200** rpm
